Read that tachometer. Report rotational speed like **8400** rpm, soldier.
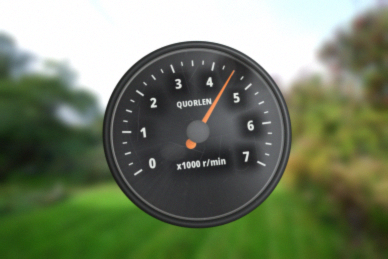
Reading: **4500** rpm
